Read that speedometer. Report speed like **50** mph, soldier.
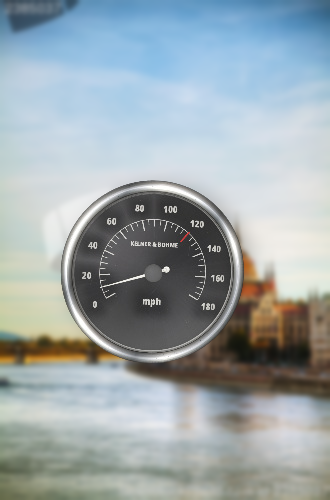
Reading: **10** mph
